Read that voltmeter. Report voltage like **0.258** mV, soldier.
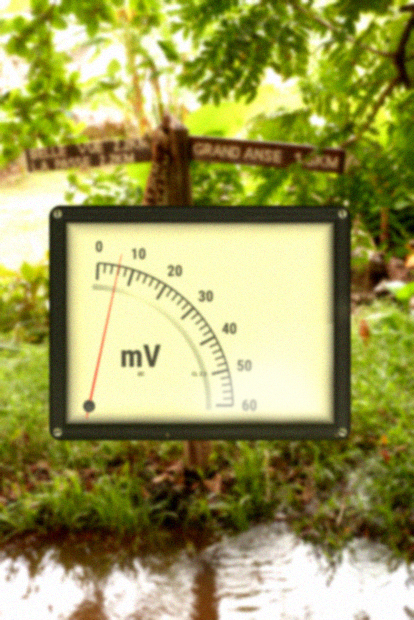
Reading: **6** mV
